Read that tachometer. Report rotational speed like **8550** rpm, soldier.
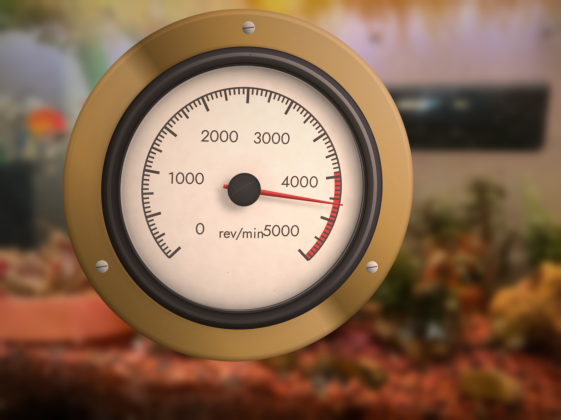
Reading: **4300** rpm
